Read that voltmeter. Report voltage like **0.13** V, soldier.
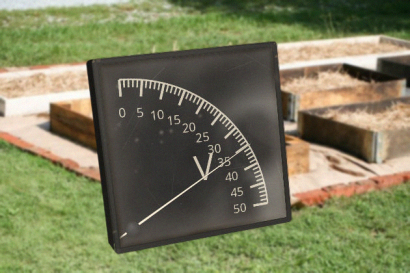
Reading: **35** V
